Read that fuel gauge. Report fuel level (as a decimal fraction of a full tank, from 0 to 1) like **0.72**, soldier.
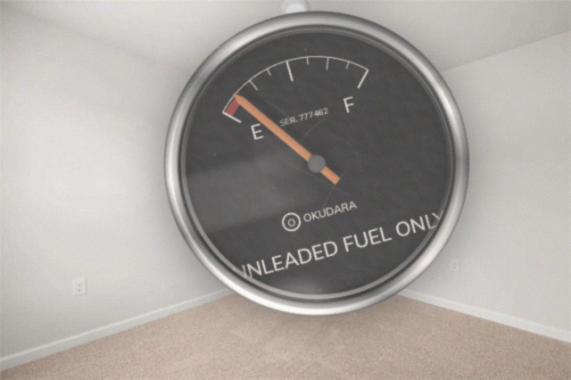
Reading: **0.125**
